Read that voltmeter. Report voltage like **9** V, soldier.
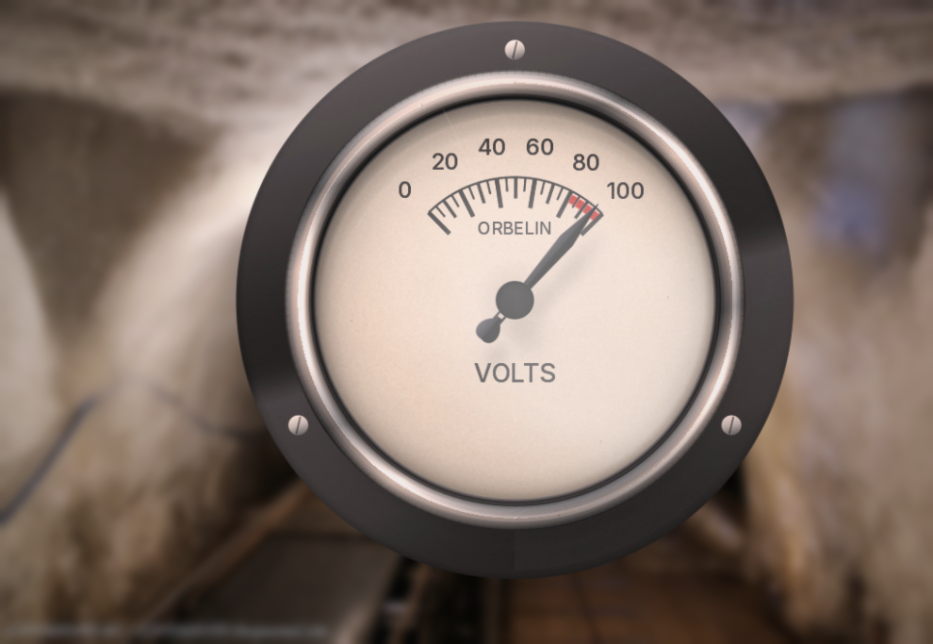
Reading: **95** V
